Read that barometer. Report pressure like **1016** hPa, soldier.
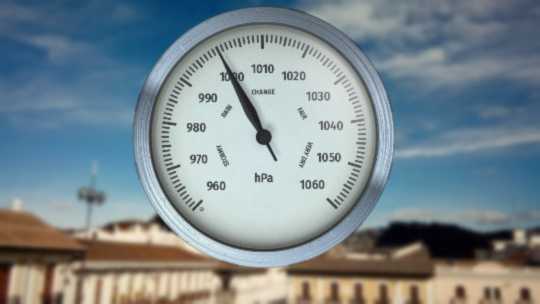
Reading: **1000** hPa
